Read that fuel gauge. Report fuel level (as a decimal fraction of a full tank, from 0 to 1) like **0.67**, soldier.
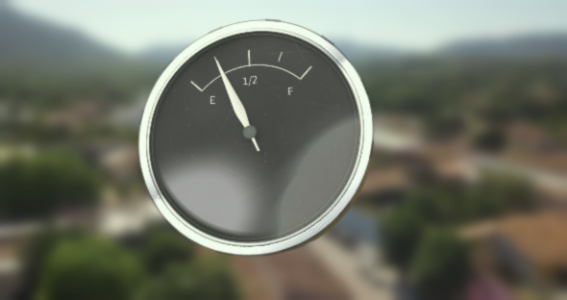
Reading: **0.25**
